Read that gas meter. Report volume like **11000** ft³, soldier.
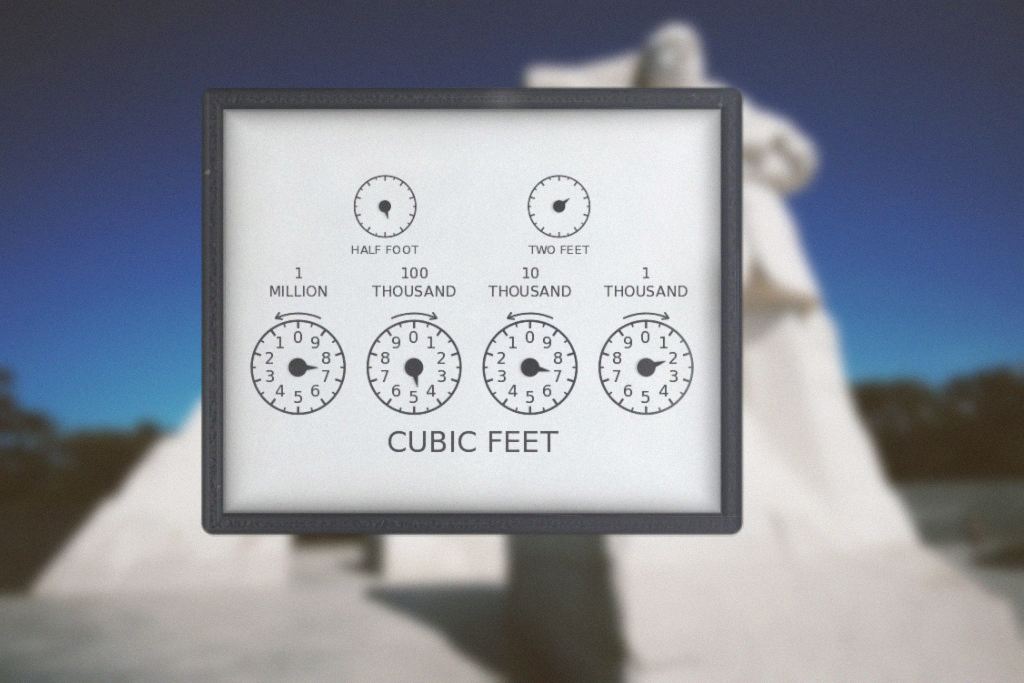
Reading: **747200** ft³
